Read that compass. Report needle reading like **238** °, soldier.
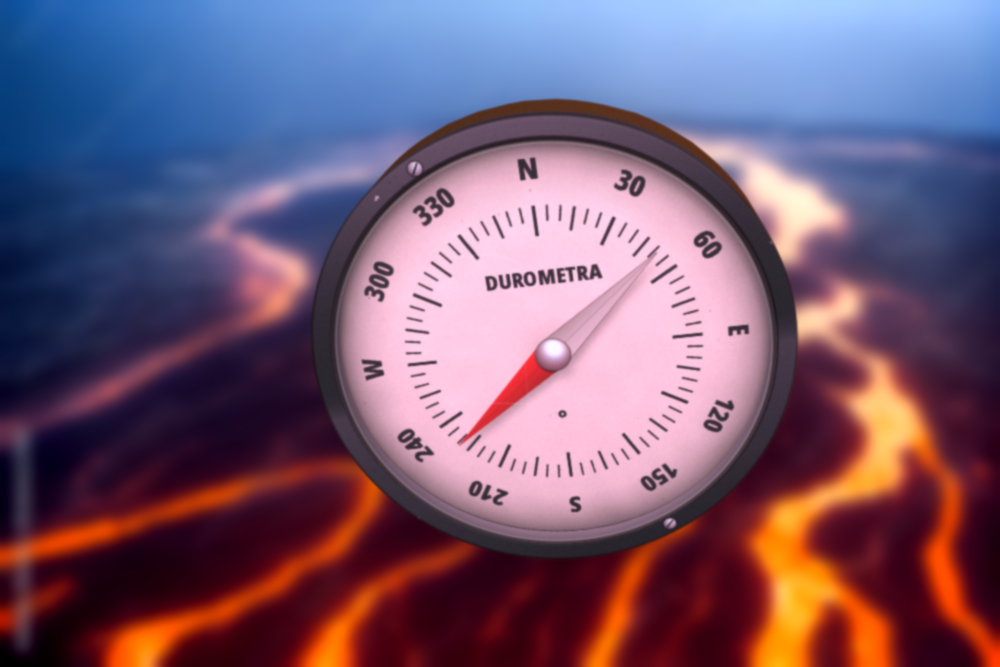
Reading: **230** °
